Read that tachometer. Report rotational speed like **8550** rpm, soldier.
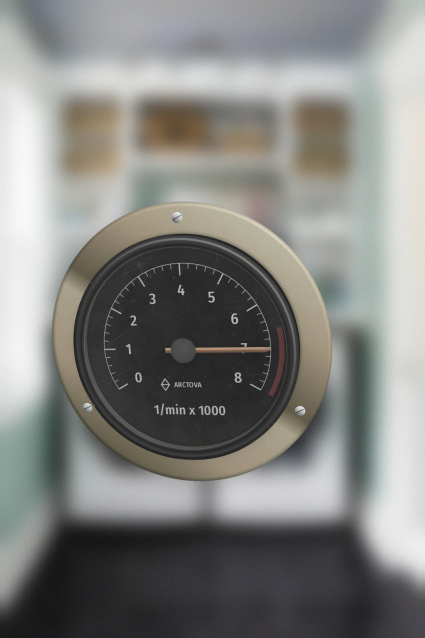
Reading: **7000** rpm
